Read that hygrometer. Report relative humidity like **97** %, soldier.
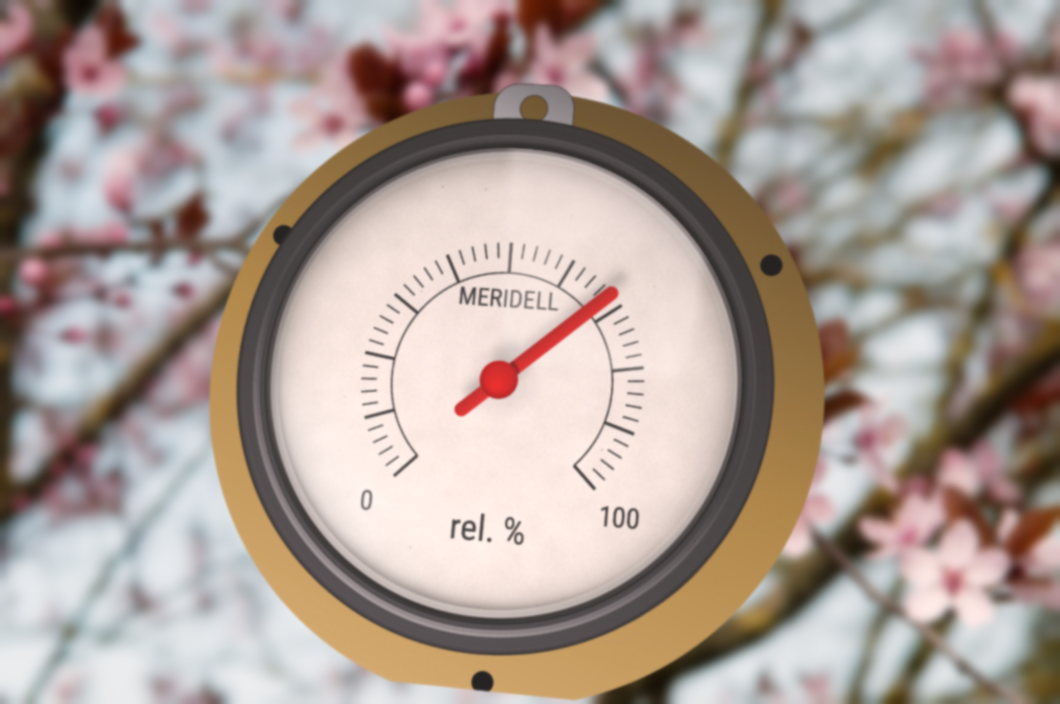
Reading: **68** %
